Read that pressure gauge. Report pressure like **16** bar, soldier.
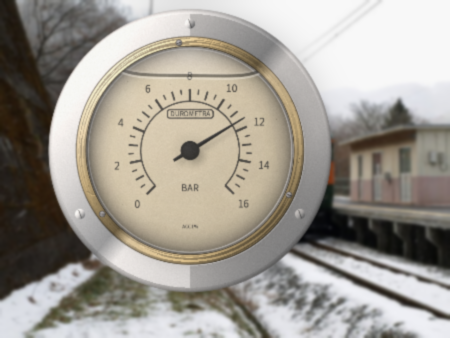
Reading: **11.5** bar
